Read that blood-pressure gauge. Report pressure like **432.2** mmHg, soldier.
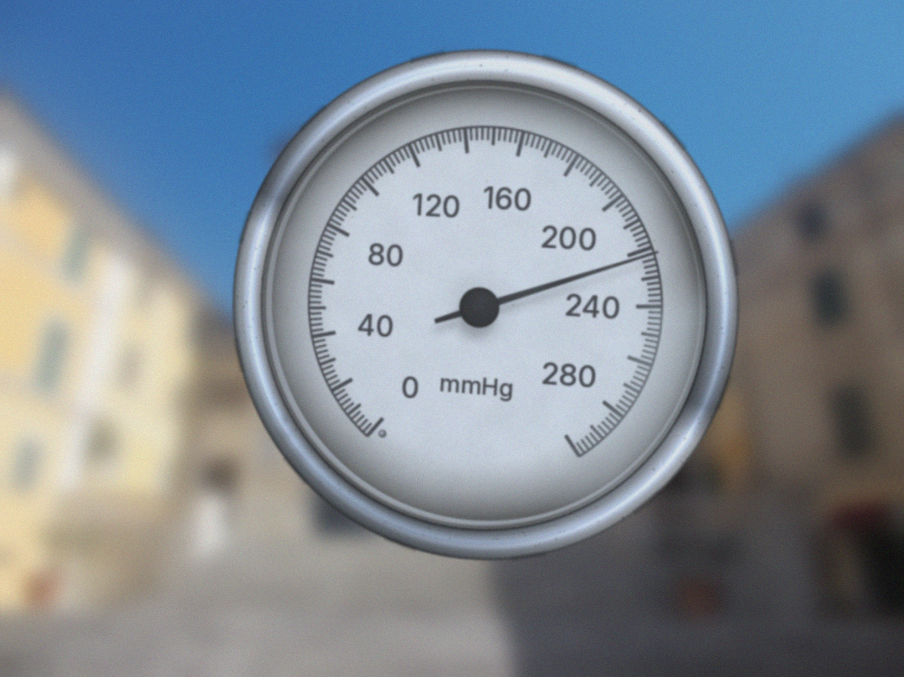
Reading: **222** mmHg
